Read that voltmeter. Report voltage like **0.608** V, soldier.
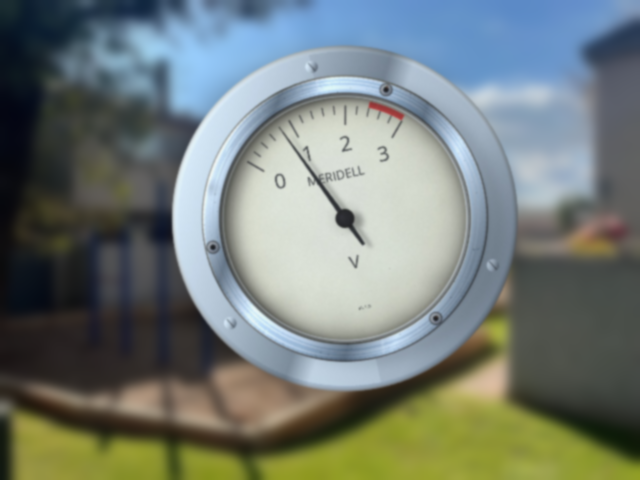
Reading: **0.8** V
